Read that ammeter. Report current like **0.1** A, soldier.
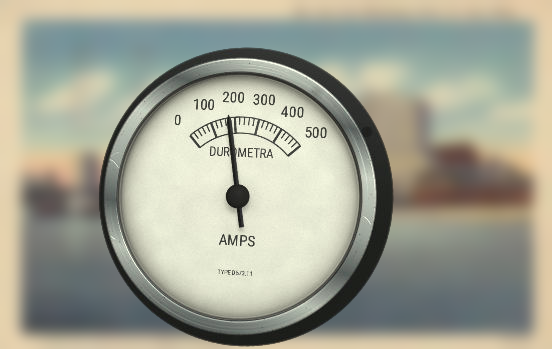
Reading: **180** A
